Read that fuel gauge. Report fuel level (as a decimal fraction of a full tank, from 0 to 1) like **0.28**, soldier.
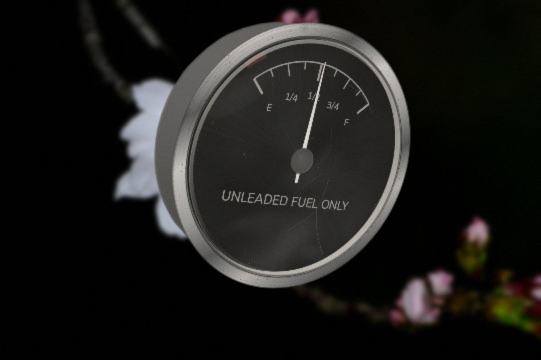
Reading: **0.5**
